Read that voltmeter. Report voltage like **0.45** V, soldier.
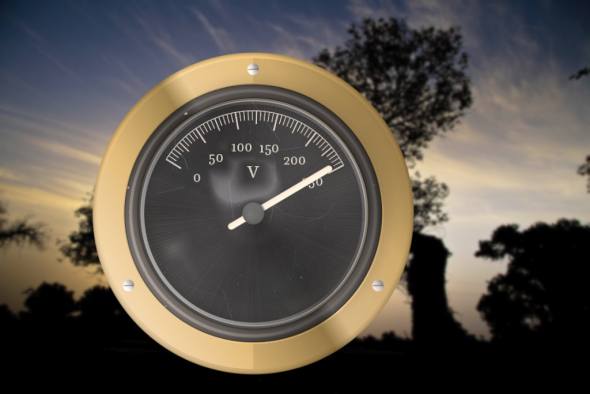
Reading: **245** V
